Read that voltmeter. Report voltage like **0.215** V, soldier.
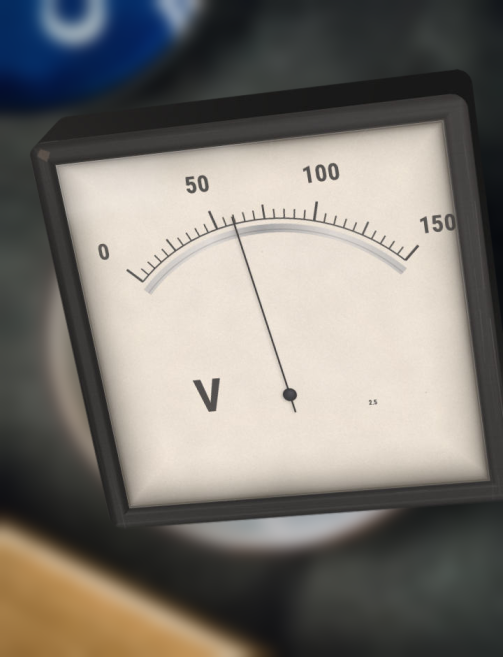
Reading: **60** V
